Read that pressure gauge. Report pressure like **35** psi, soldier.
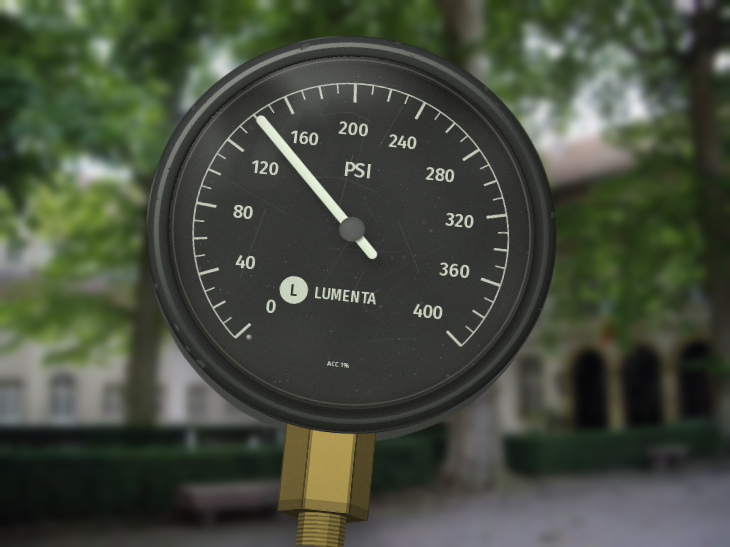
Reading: **140** psi
